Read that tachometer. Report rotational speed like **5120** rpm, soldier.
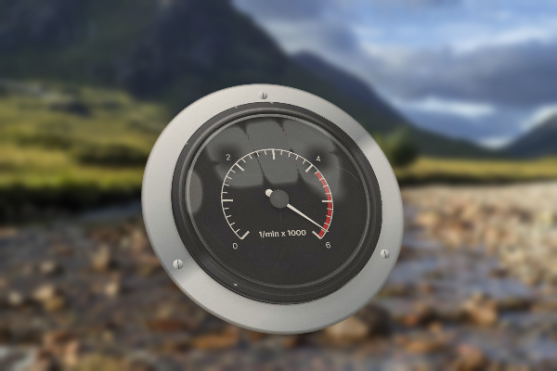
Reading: **5800** rpm
